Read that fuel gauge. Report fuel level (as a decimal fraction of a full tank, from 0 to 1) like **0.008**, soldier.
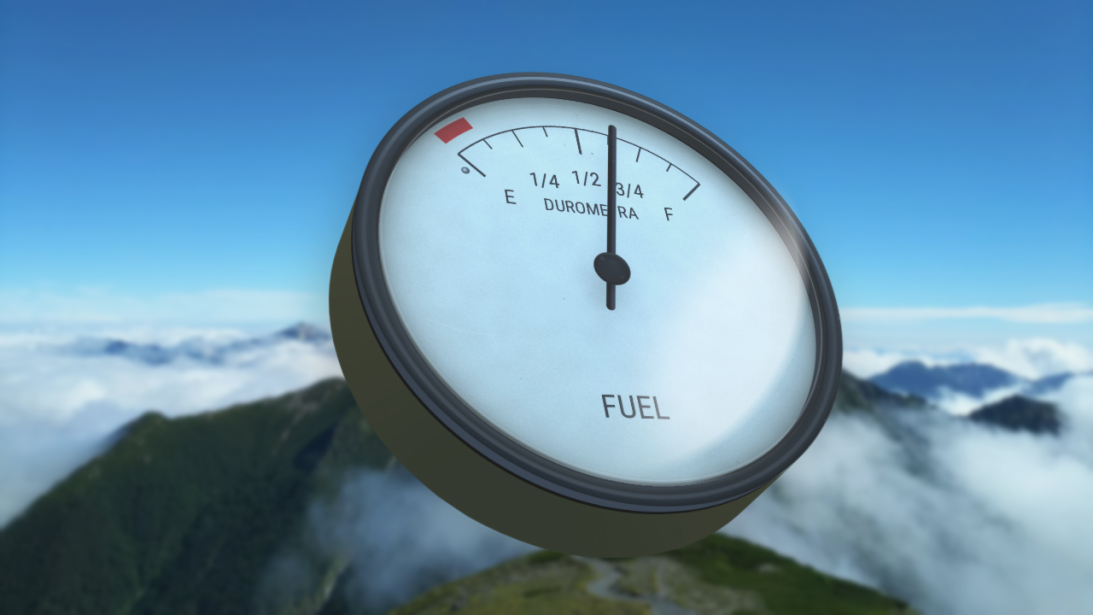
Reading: **0.625**
